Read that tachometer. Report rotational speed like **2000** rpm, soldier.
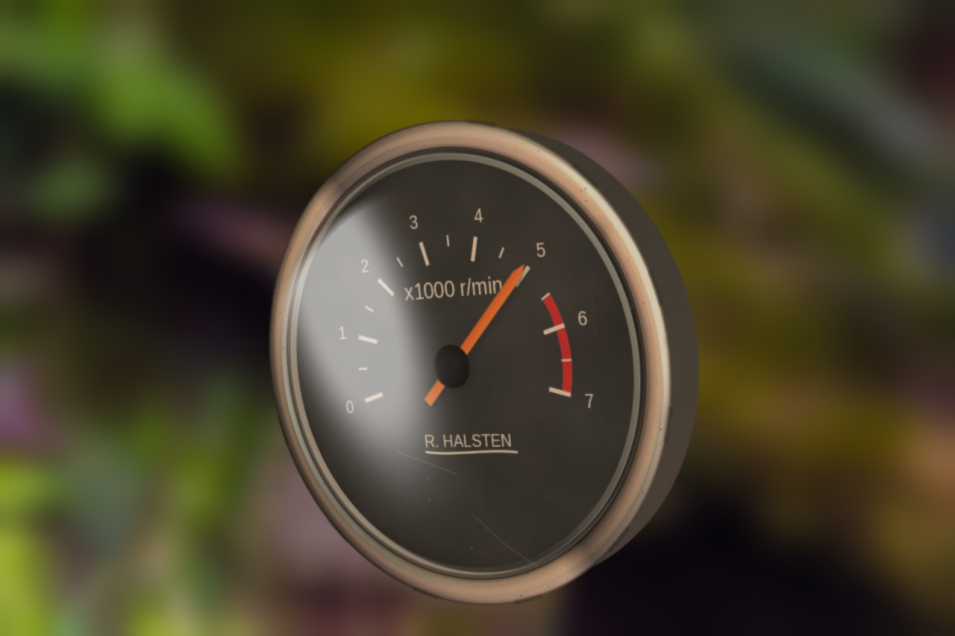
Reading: **5000** rpm
